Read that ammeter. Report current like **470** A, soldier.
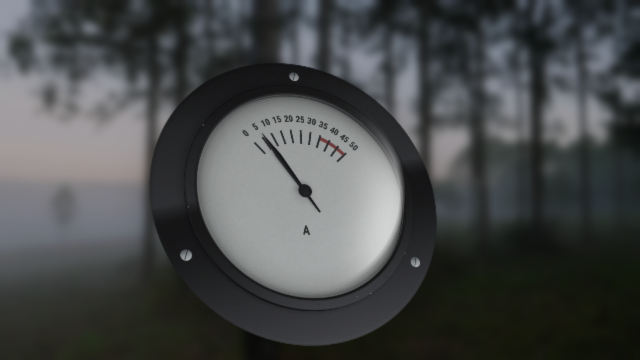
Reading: **5** A
